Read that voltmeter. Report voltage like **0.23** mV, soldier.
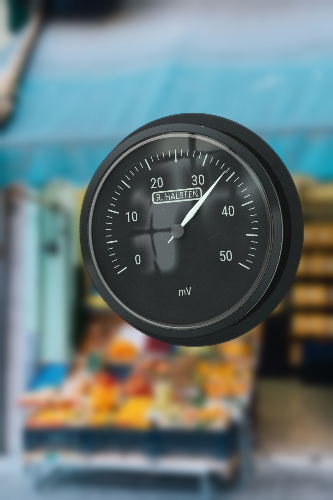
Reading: **34** mV
